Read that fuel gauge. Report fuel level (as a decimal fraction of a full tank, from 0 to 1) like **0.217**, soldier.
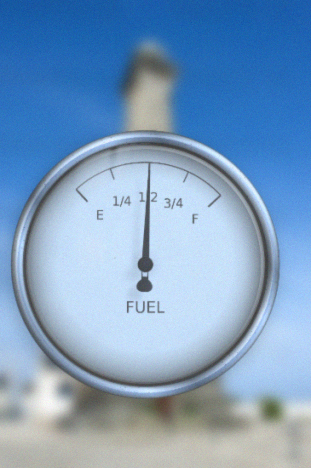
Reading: **0.5**
